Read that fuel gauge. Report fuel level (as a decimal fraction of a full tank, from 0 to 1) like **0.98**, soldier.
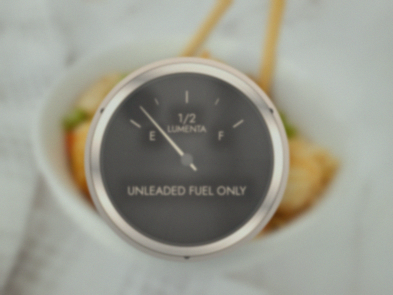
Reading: **0.125**
